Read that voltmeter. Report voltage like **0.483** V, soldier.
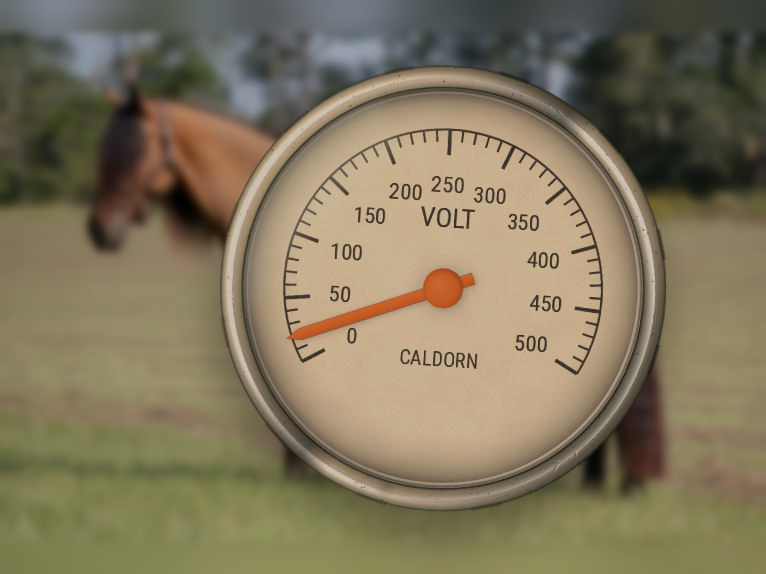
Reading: **20** V
